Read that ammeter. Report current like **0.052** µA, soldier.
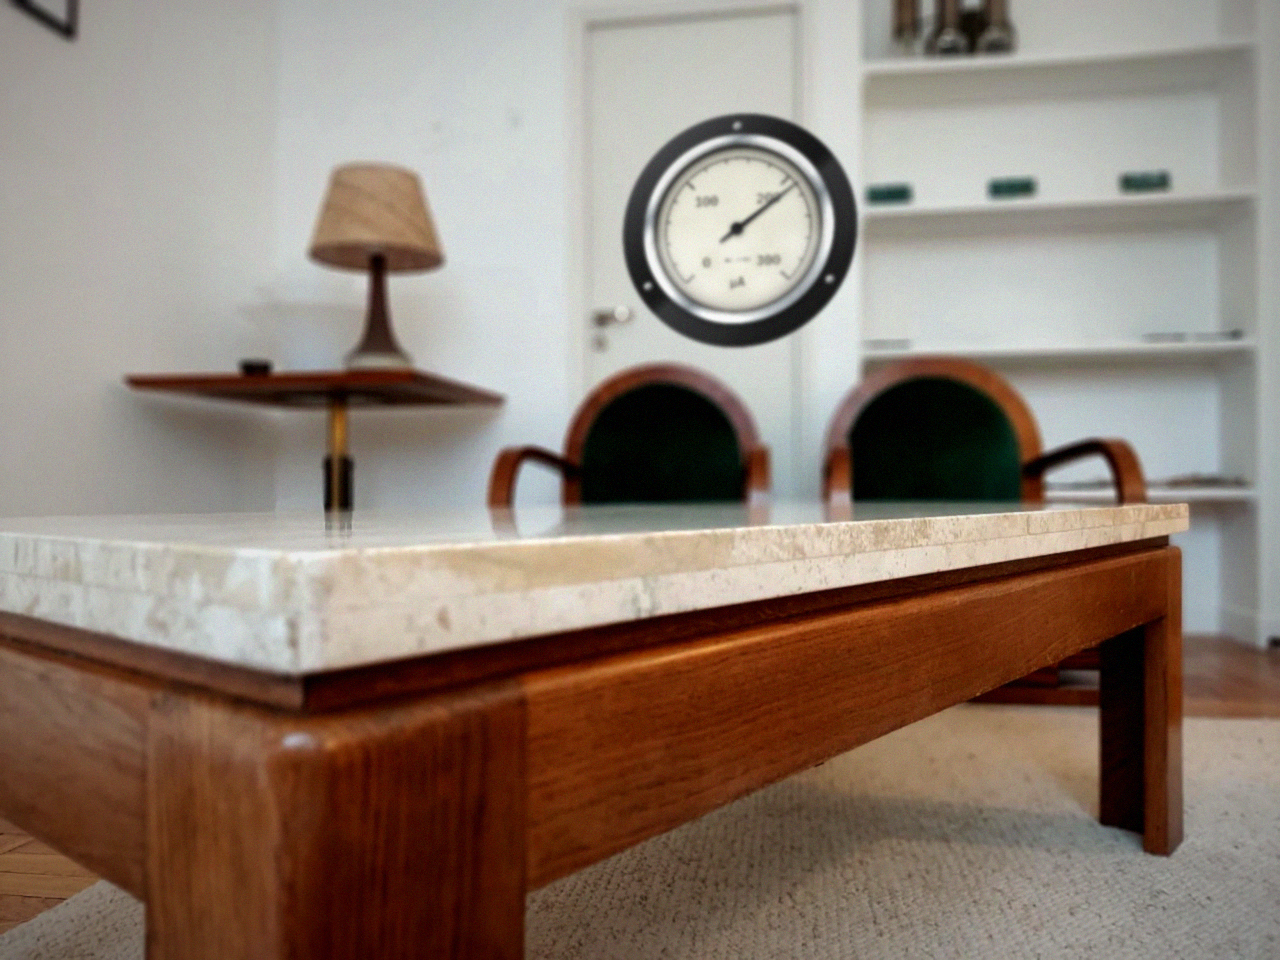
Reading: **210** µA
